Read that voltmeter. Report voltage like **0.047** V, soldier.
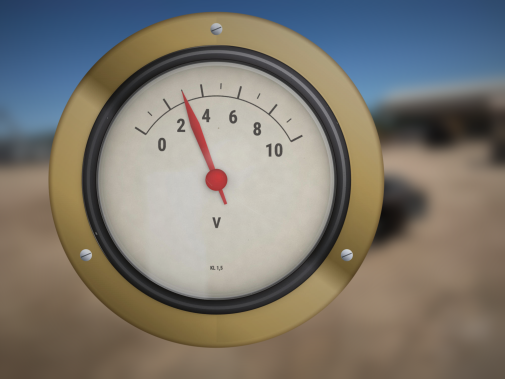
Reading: **3** V
